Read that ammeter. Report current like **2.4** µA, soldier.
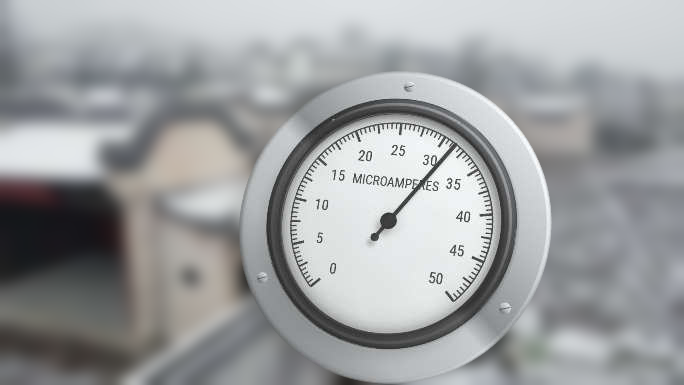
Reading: **31.5** µA
